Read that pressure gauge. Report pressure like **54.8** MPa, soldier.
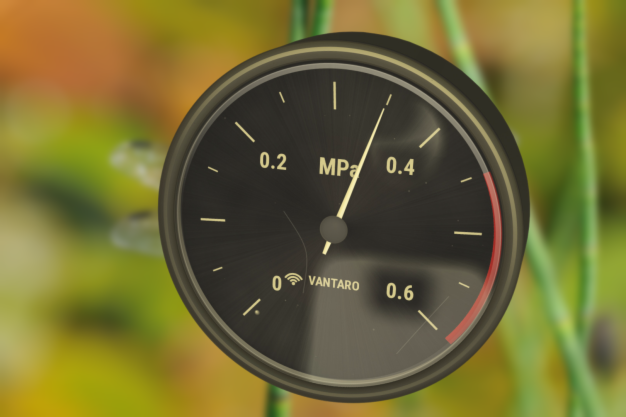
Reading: **0.35** MPa
